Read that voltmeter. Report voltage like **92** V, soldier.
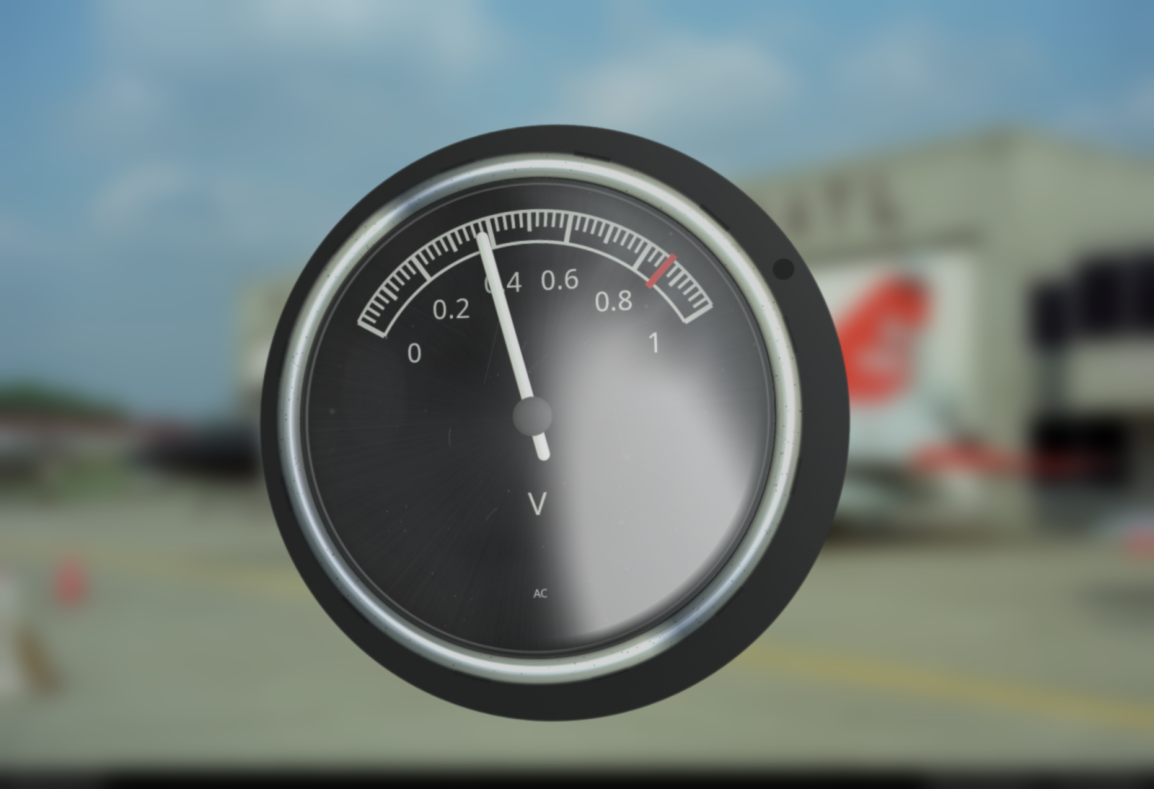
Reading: **0.38** V
